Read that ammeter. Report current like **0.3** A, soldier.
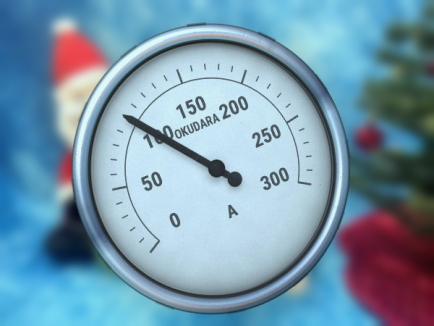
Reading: **100** A
